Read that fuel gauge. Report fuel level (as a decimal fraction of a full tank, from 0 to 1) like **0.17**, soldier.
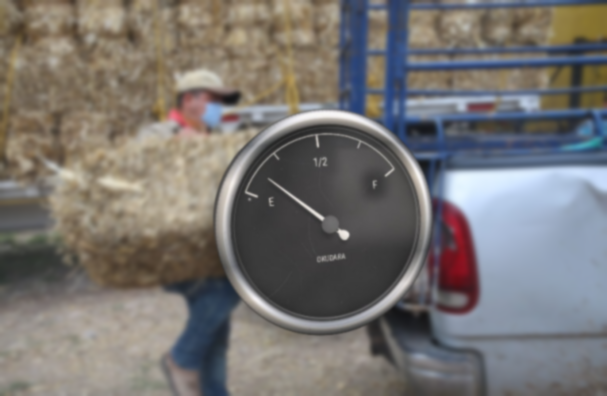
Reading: **0.125**
